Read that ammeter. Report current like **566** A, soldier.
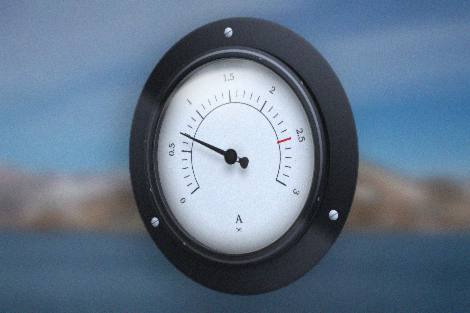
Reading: **0.7** A
